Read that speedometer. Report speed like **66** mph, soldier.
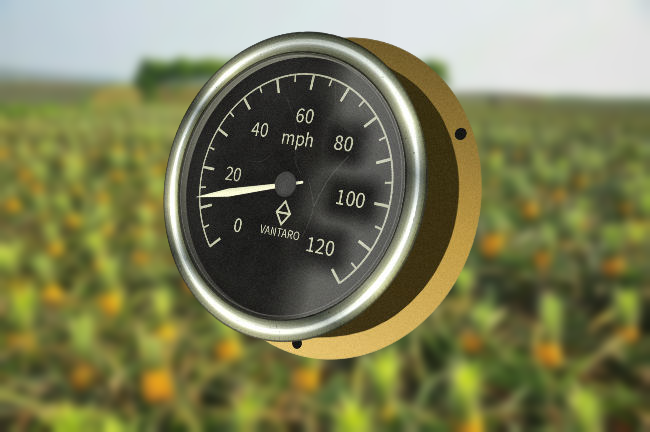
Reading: **12.5** mph
